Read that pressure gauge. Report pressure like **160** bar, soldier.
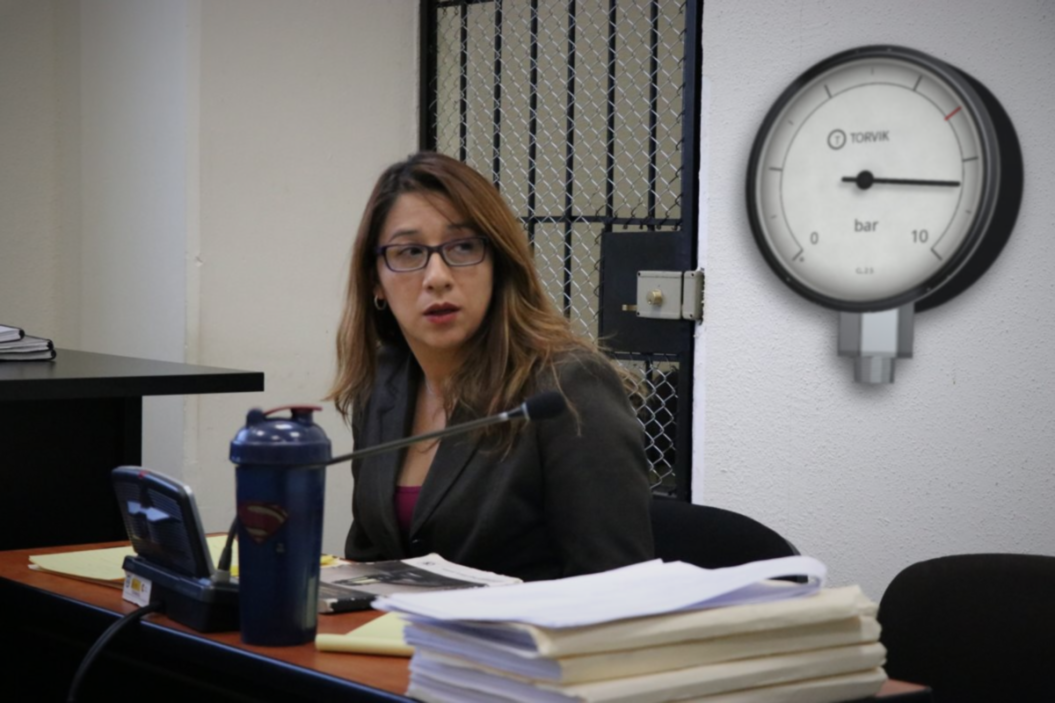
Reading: **8.5** bar
